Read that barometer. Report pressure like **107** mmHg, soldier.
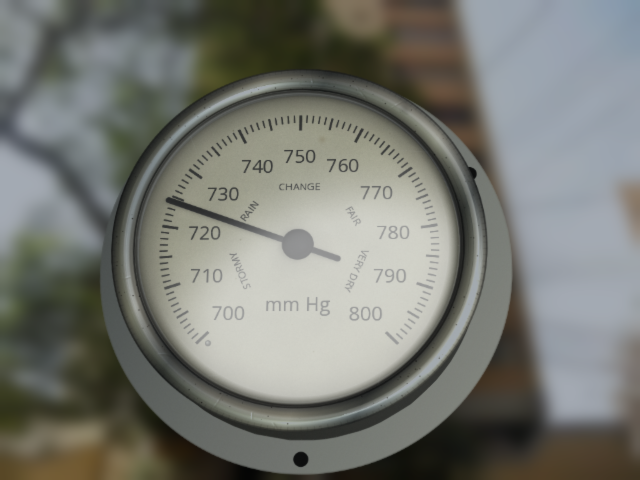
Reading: **724** mmHg
